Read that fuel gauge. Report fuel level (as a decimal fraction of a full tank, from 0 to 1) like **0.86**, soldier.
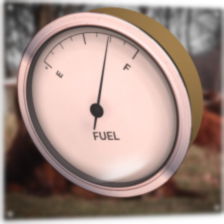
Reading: **0.75**
